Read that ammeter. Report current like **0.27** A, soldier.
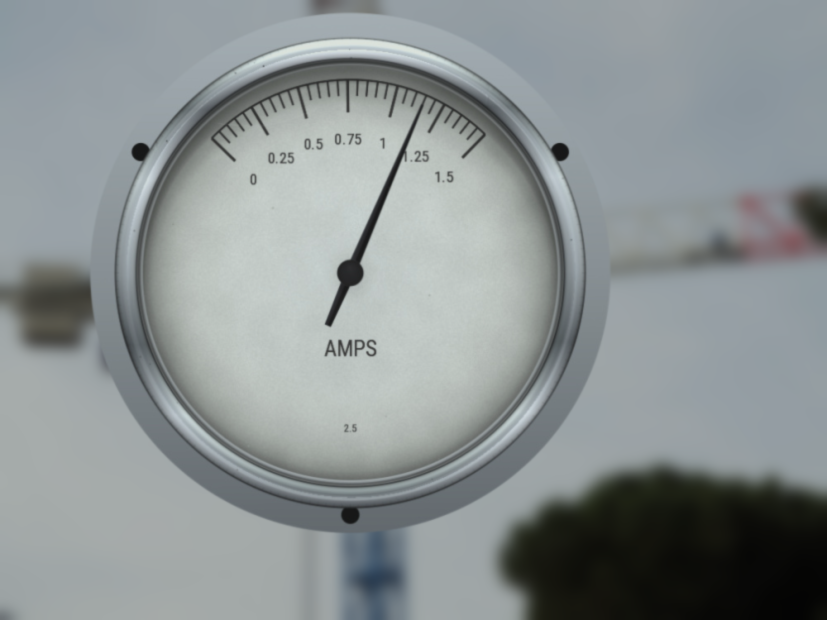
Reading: **1.15** A
